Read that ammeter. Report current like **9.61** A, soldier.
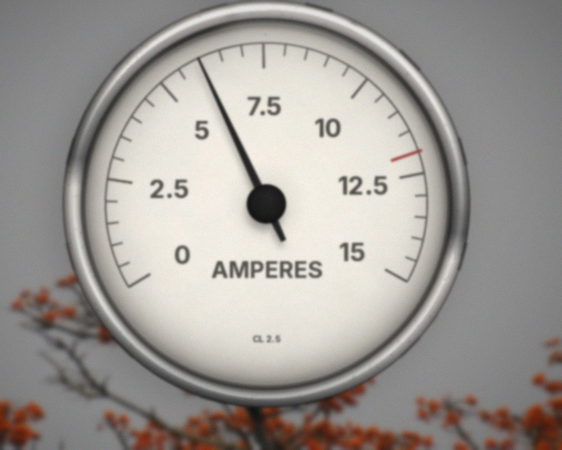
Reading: **6** A
